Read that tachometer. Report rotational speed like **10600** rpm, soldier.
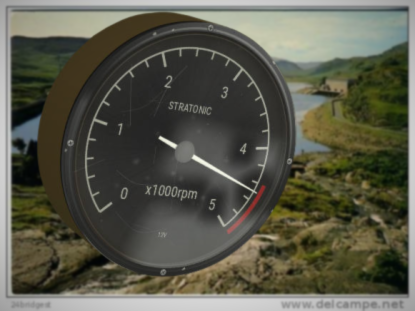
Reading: **4500** rpm
